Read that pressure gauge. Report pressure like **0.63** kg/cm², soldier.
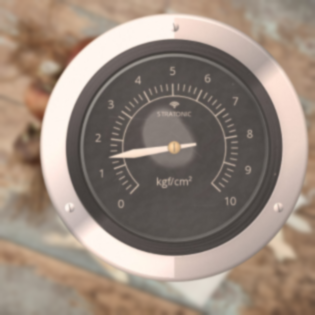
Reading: **1.4** kg/cm²
